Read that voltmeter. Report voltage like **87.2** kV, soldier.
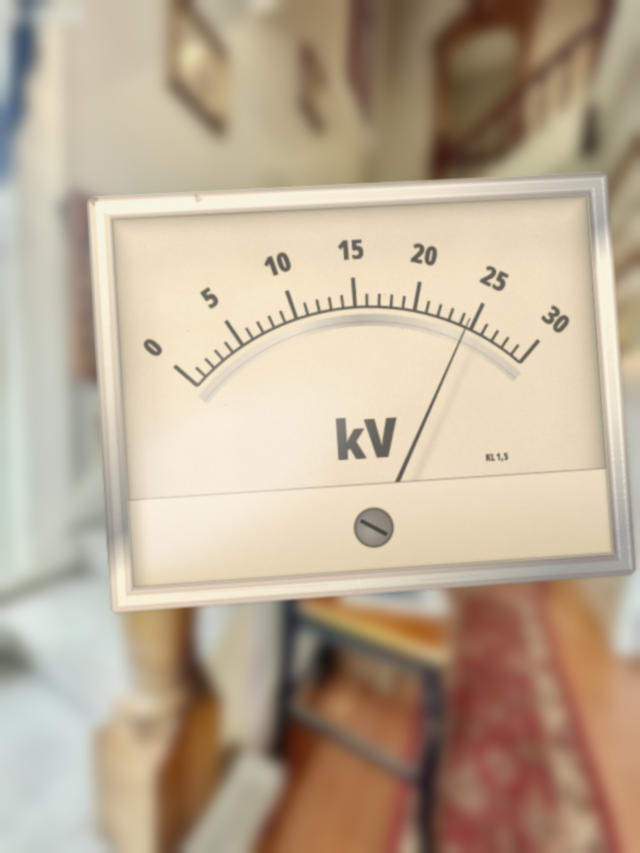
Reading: **24.5** kV
